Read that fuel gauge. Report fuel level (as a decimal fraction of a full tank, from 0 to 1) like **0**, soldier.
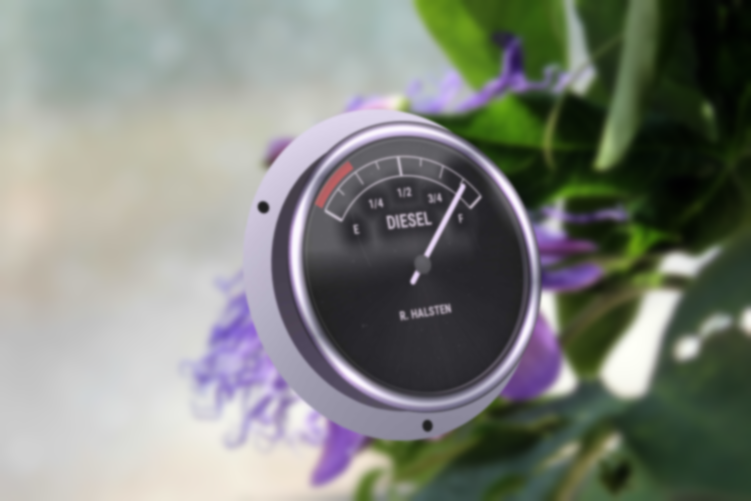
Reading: **0.875**
